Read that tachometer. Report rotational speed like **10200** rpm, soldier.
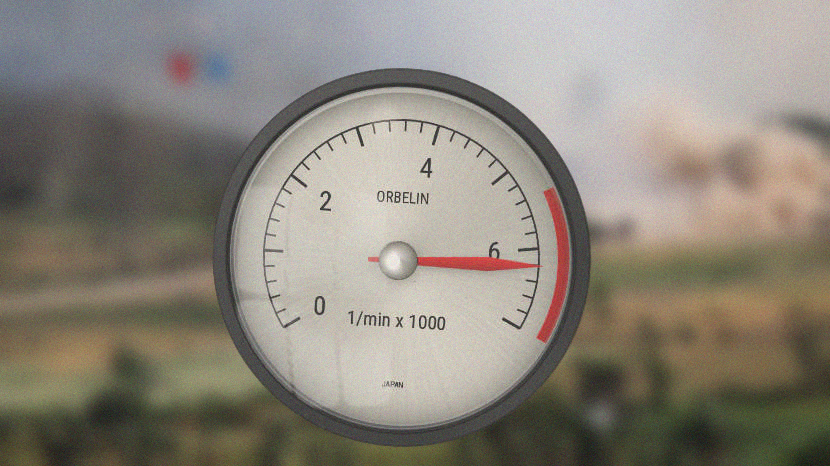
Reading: **6200** rpm
